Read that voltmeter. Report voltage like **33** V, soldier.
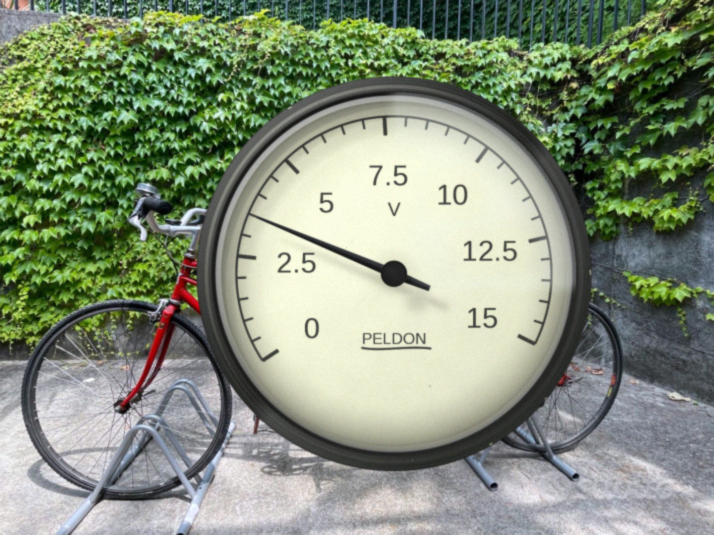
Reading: **3.5** V
